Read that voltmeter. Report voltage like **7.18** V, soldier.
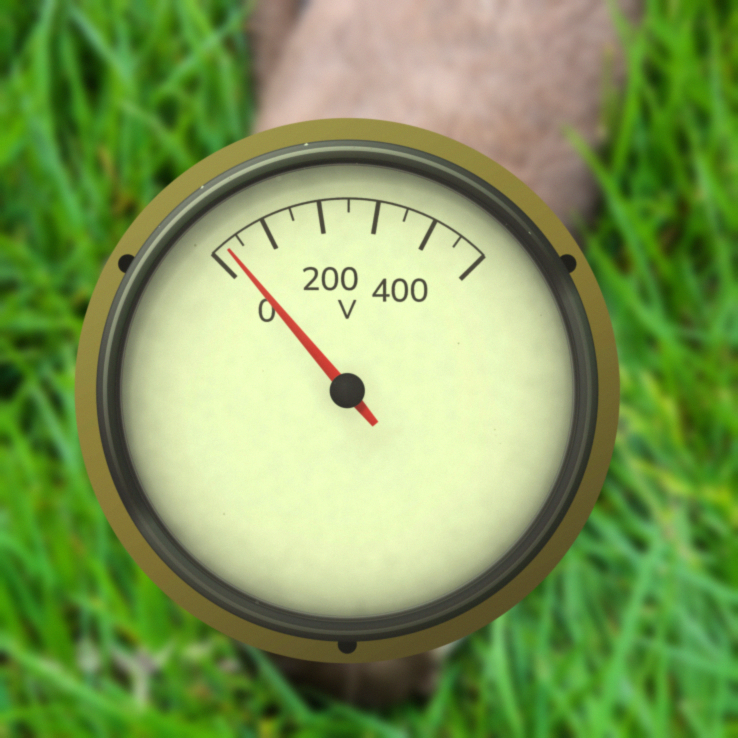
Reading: **25** V
